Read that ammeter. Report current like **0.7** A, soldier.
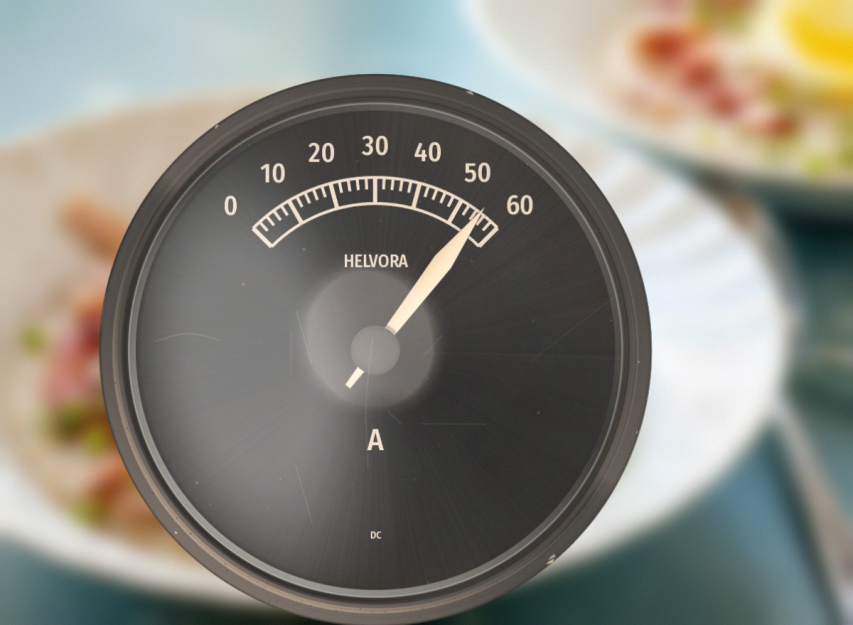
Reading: **55** A
